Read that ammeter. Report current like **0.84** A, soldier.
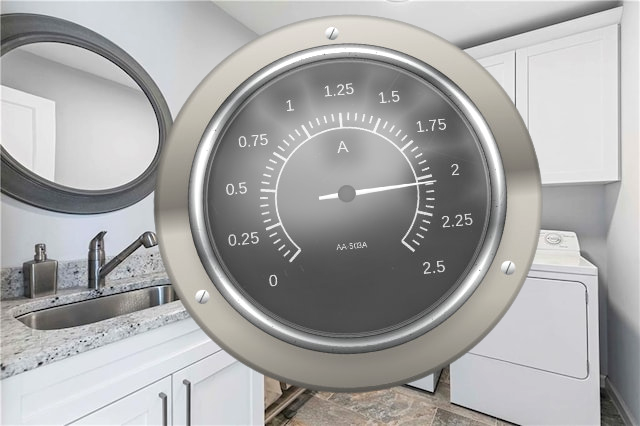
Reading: **2.05** A
